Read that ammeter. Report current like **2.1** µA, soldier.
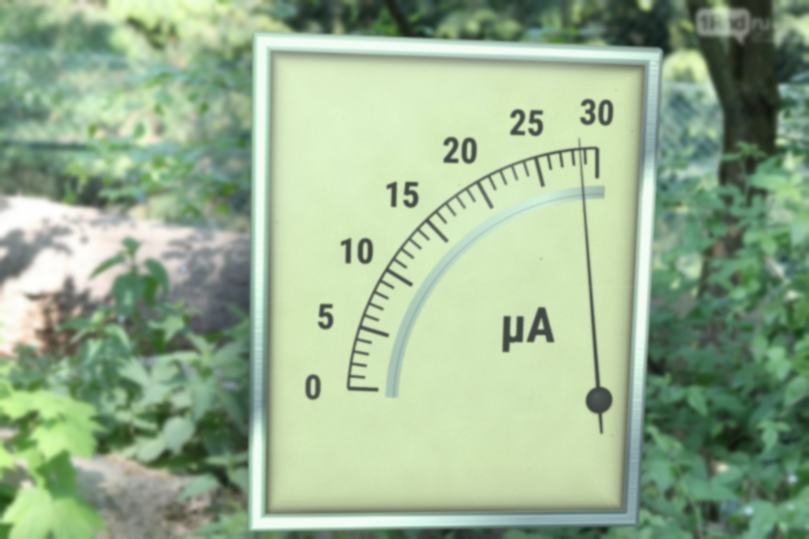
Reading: **28.5** µA
